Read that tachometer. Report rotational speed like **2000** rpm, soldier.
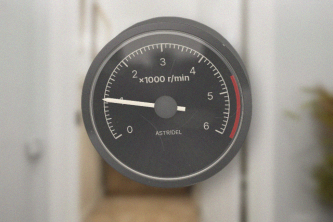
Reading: **1000** rpm
